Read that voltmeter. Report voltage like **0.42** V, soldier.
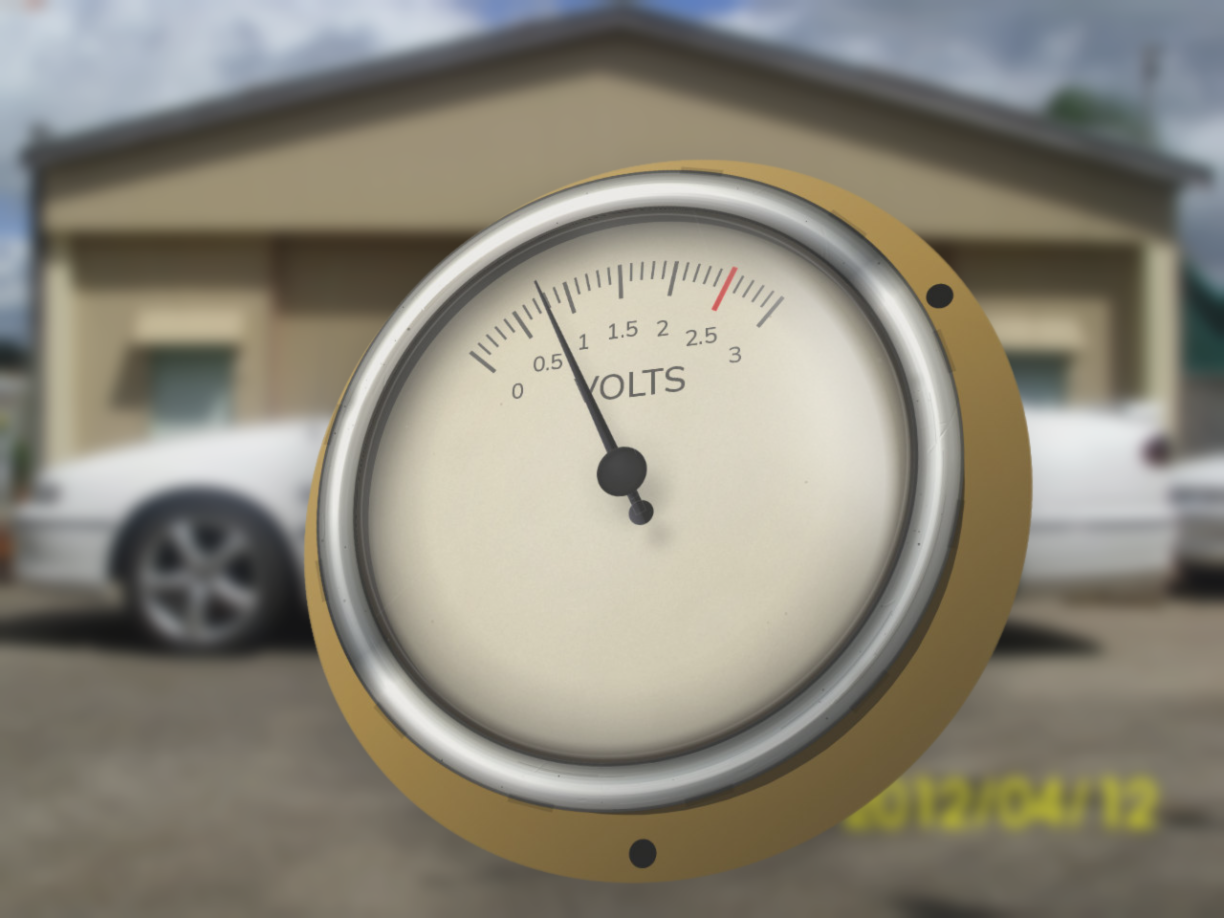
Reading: **0.8** V
